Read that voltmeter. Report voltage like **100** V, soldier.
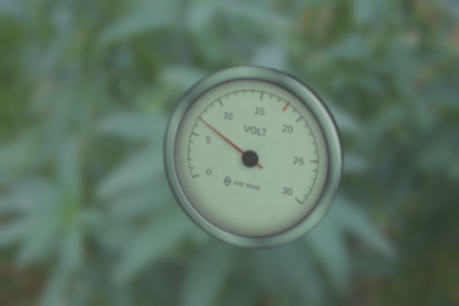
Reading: **7** V
